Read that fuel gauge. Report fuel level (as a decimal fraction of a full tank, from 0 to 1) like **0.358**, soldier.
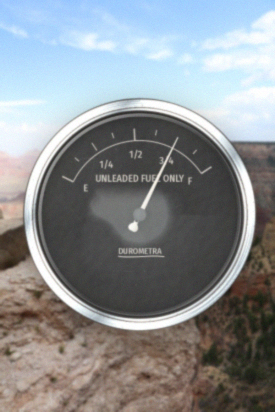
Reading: **0.75**
